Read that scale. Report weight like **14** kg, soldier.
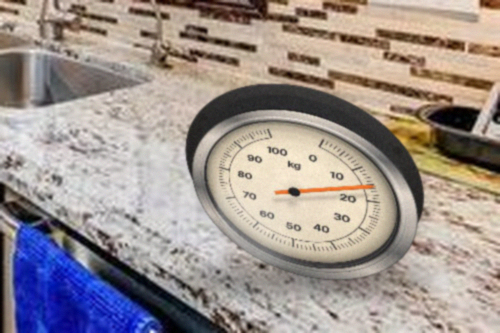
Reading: **15** kg
